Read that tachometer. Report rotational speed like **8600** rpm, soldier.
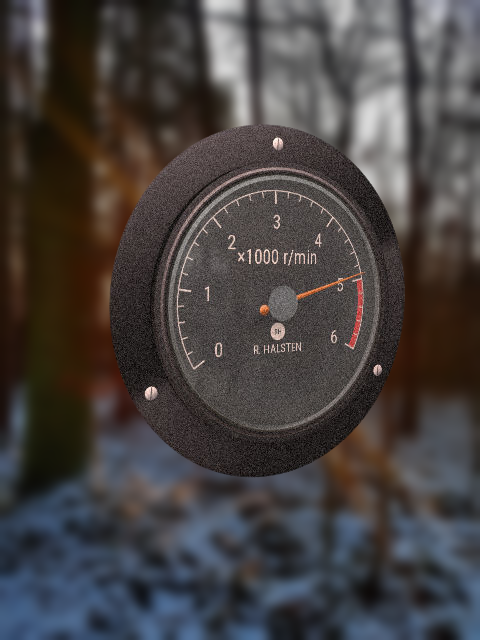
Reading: **4900** rpm
